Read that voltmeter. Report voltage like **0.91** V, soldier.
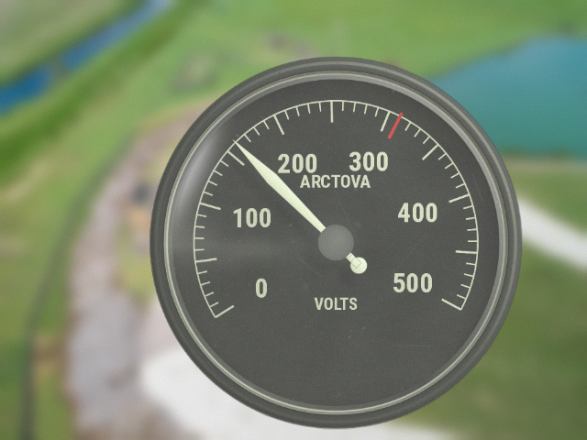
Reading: **160** V
